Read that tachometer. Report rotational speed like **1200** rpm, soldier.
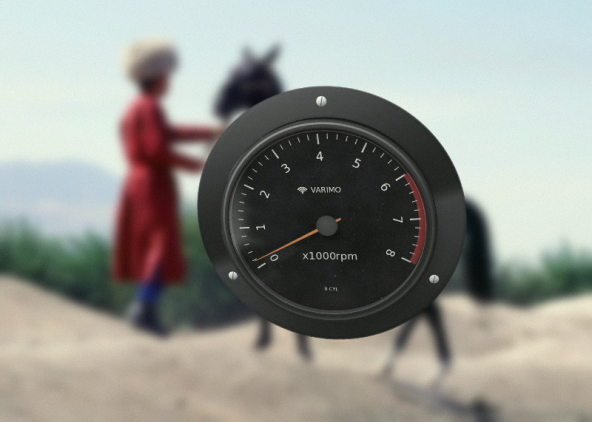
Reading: **200** rpm
